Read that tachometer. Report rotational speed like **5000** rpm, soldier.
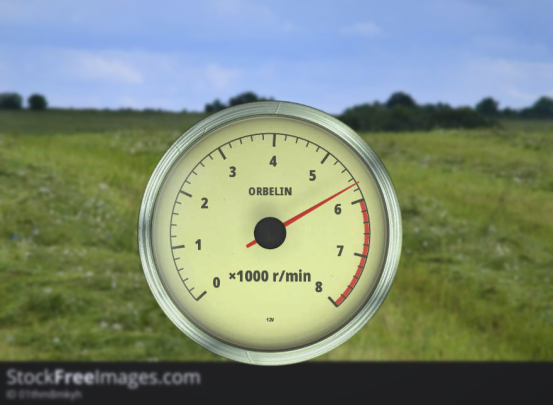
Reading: **5700** rpm
